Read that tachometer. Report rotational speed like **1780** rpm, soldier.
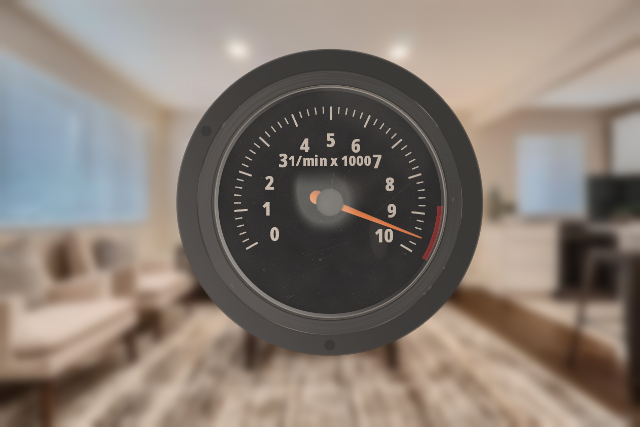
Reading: **9600** rpm
